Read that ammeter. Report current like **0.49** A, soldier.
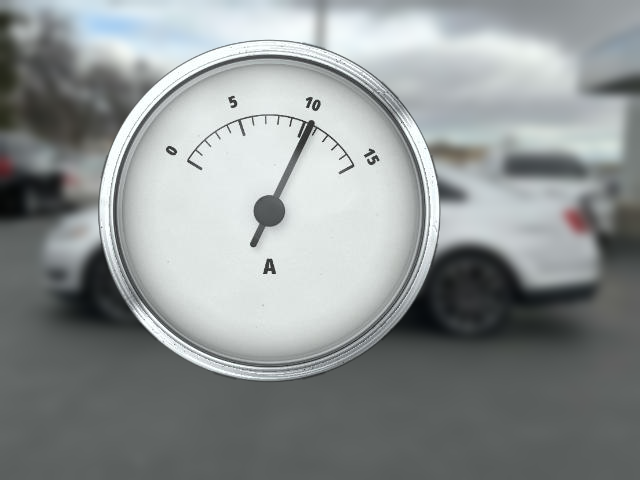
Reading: **10.5** A
